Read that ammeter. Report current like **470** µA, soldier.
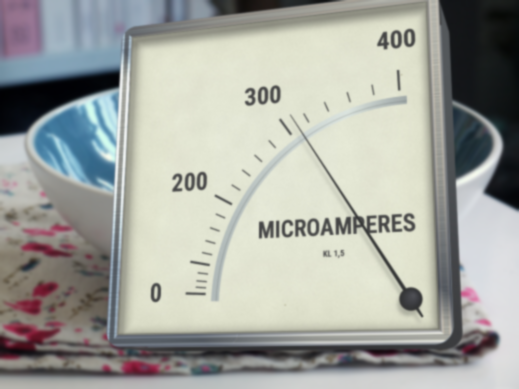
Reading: **310** µA
